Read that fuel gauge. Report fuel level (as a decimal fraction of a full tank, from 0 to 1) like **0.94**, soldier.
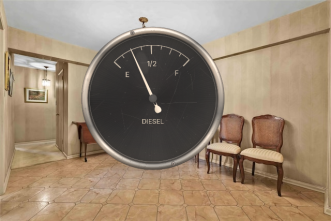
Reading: **0.25**
